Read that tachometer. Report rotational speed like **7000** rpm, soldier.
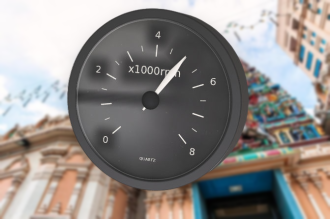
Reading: **5000** rpm
